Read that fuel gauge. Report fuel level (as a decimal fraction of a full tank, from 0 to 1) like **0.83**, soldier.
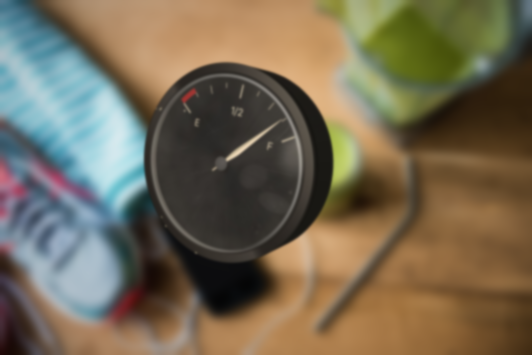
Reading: **0.875**
